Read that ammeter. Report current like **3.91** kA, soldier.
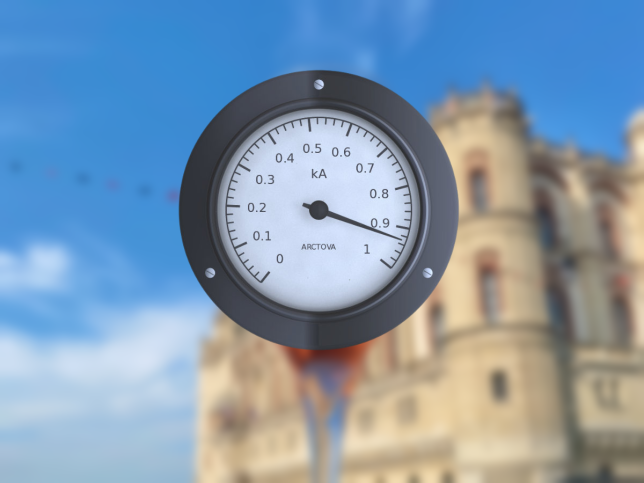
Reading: **0.93** kA
